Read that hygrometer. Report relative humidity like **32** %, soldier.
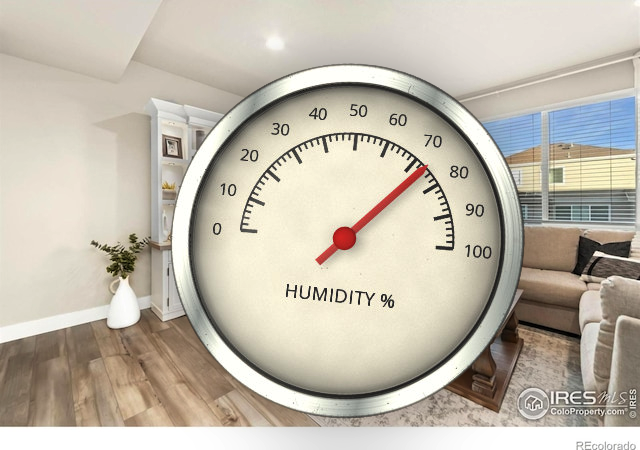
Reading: **74** %
